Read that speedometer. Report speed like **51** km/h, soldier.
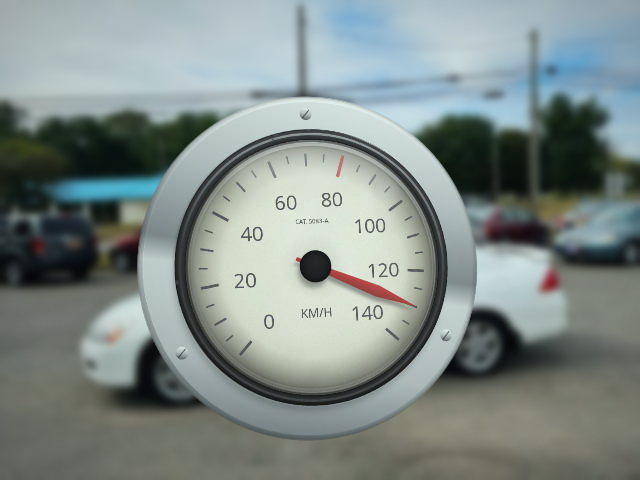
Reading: **130** km/h
